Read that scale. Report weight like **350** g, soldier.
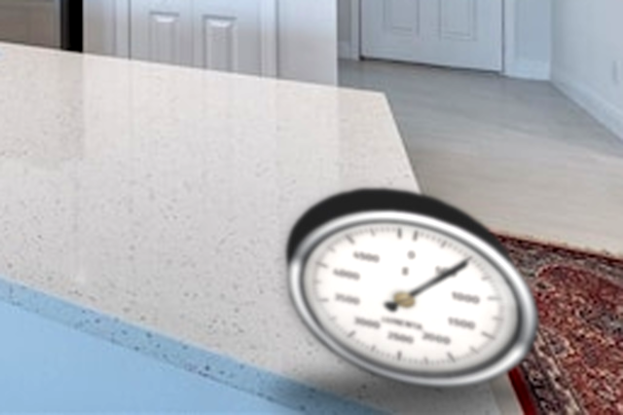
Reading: **500** g
